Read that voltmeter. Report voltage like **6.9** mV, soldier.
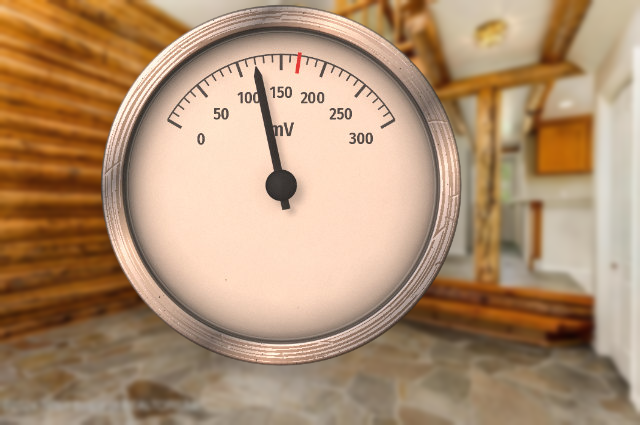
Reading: **120** mV
